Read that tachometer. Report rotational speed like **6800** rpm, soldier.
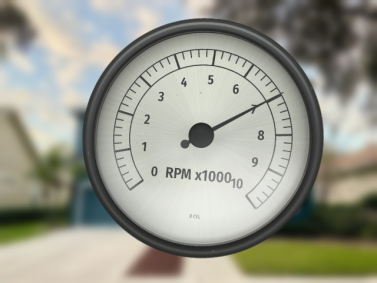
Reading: **7000** rpm
